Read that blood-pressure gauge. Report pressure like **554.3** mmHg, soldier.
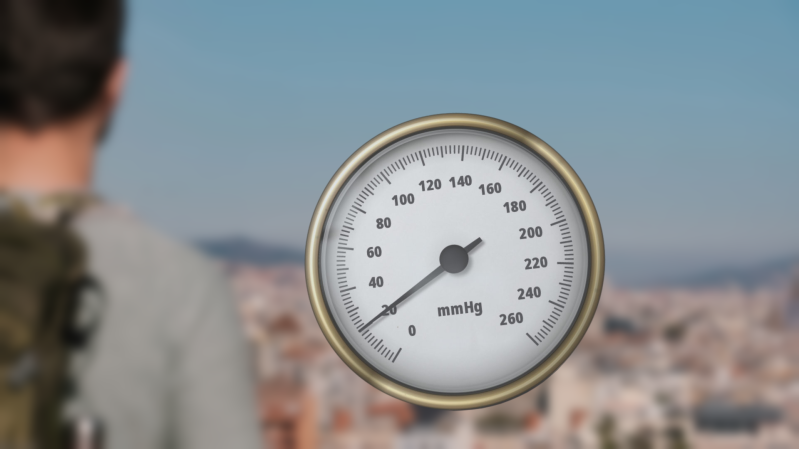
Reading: **20** mmHg
